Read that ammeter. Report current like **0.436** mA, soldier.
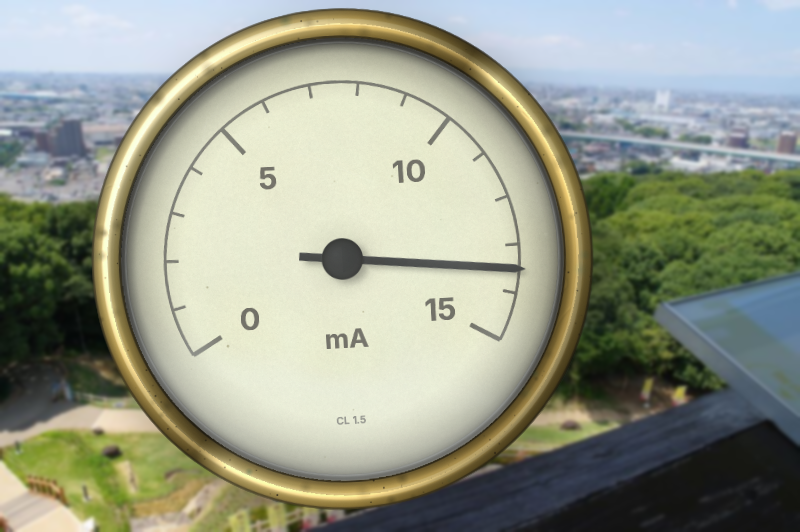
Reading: **13.5** mA
